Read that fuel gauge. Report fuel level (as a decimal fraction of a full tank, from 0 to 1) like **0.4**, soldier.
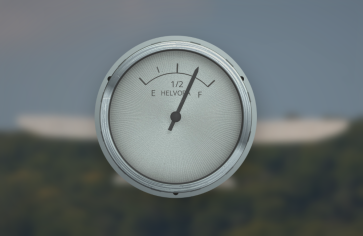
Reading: **0.75**
